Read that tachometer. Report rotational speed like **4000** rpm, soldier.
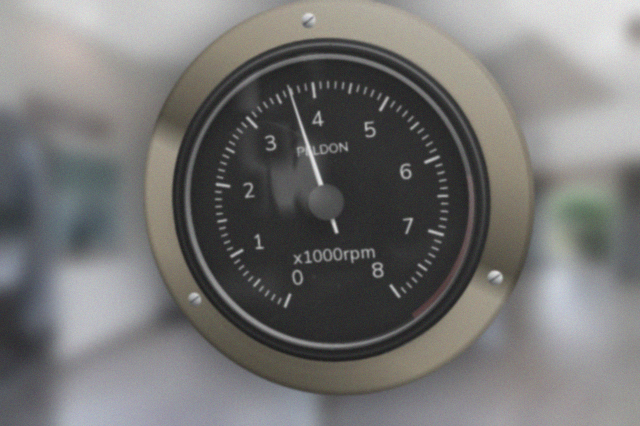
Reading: **3700** rpm
